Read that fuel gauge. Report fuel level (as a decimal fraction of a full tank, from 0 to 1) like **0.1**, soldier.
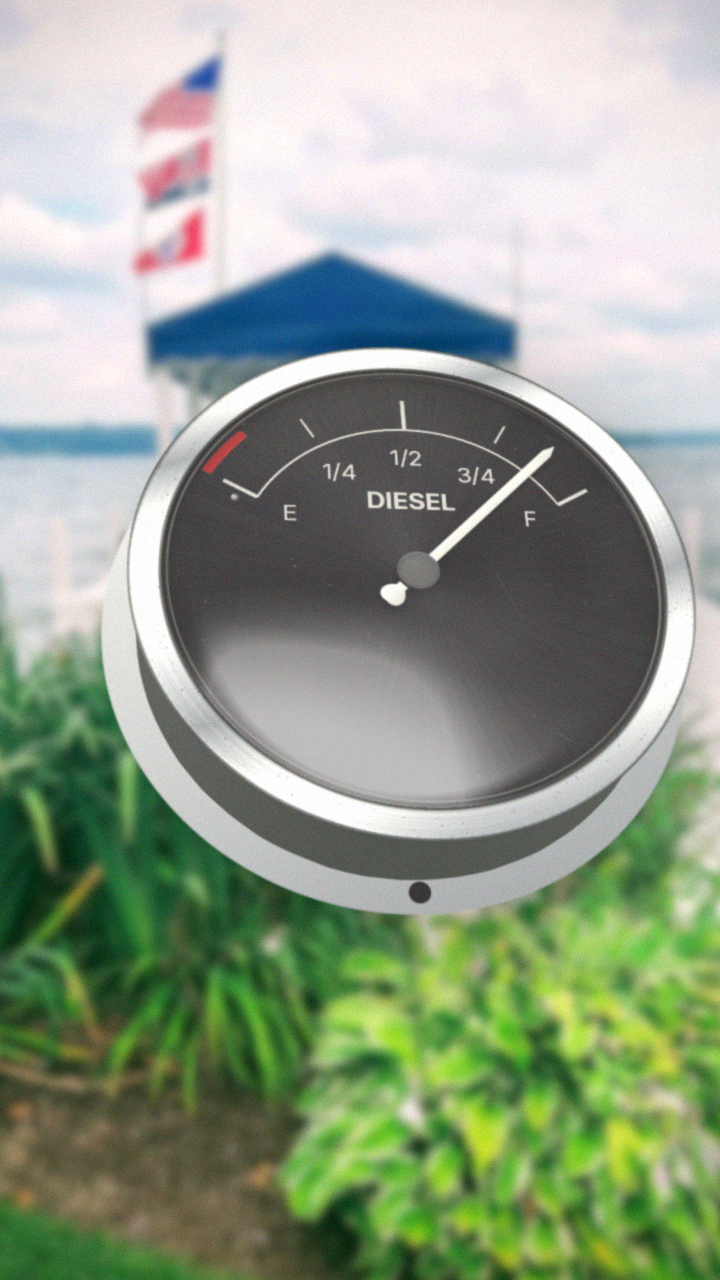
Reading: **0.875**
